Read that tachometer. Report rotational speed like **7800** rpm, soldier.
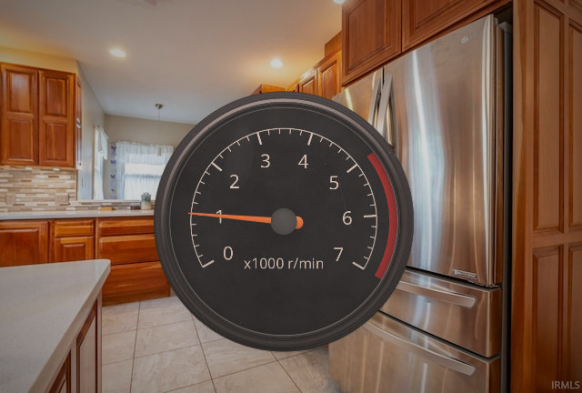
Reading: **1000** rpm
